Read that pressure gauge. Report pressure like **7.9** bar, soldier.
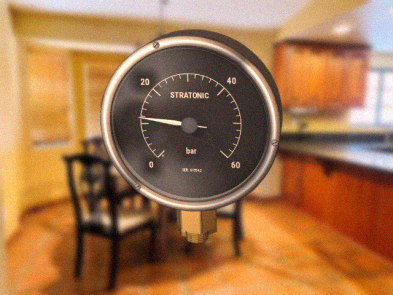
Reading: **12** bar
